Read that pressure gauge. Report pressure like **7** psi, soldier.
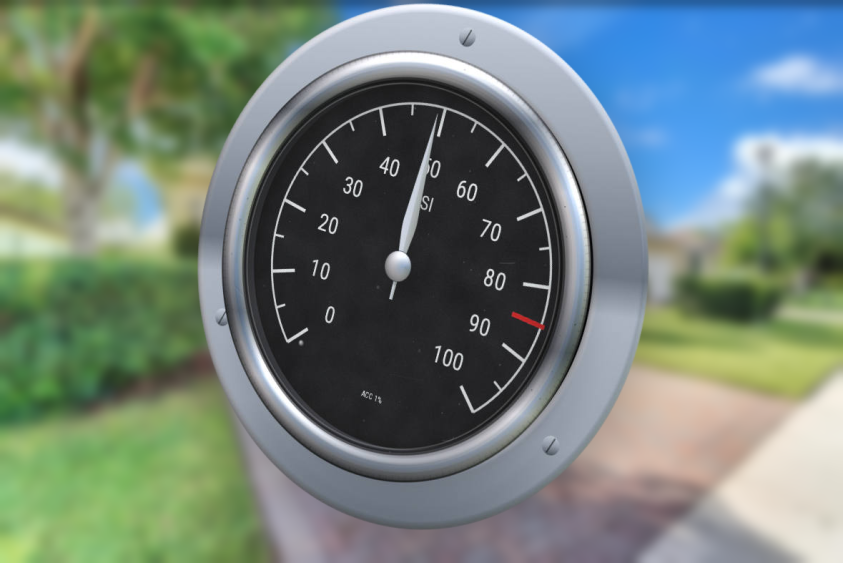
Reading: **50** psi
